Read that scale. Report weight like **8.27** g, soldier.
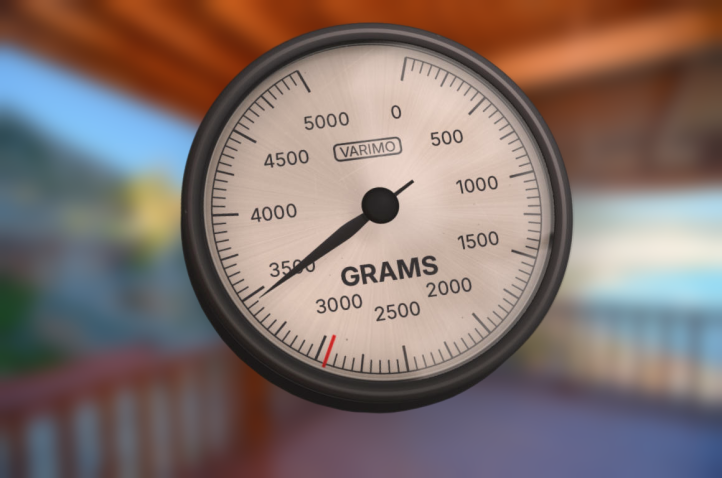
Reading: **3450** g
